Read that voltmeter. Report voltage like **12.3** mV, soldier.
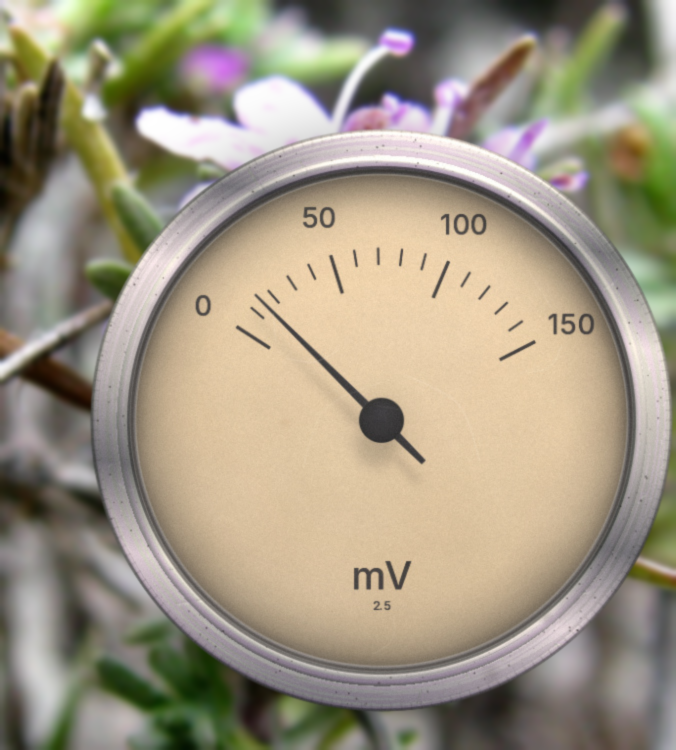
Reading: **15** mV
